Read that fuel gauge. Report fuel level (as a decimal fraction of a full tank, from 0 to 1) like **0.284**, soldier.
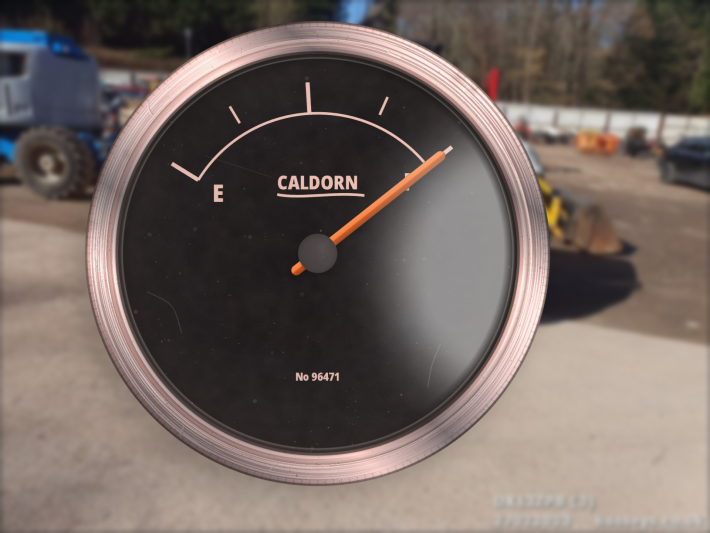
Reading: **1**
